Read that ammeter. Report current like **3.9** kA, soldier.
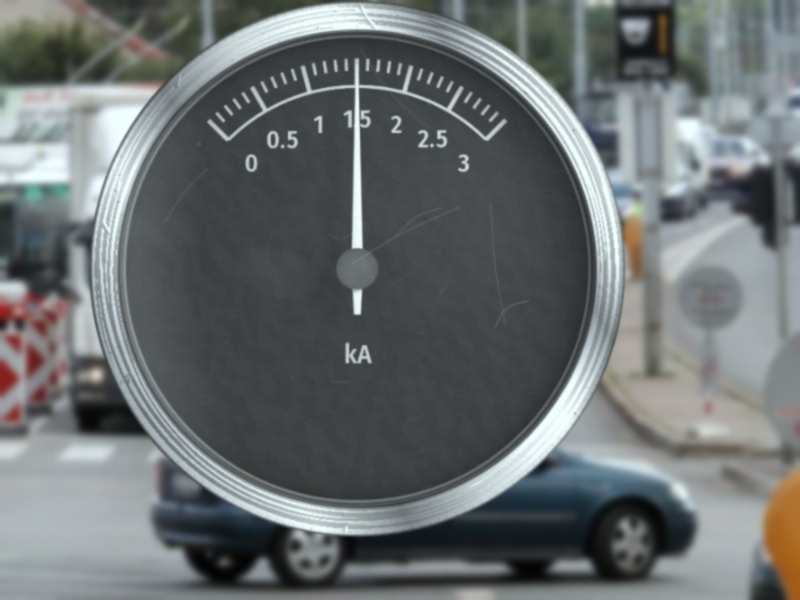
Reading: **1.5** kA
